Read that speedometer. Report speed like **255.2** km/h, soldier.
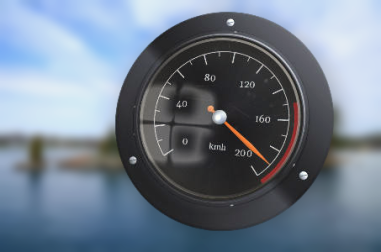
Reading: **190** km/h
